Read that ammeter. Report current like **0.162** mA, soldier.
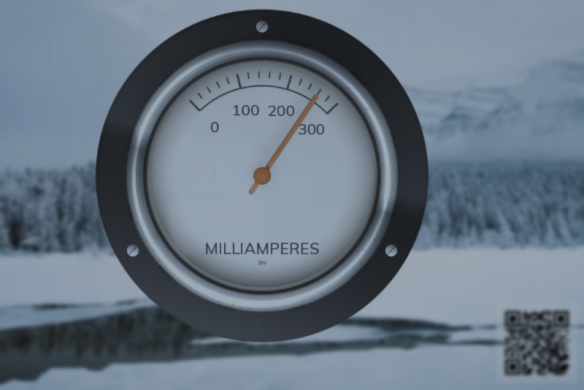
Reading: **260** mA
